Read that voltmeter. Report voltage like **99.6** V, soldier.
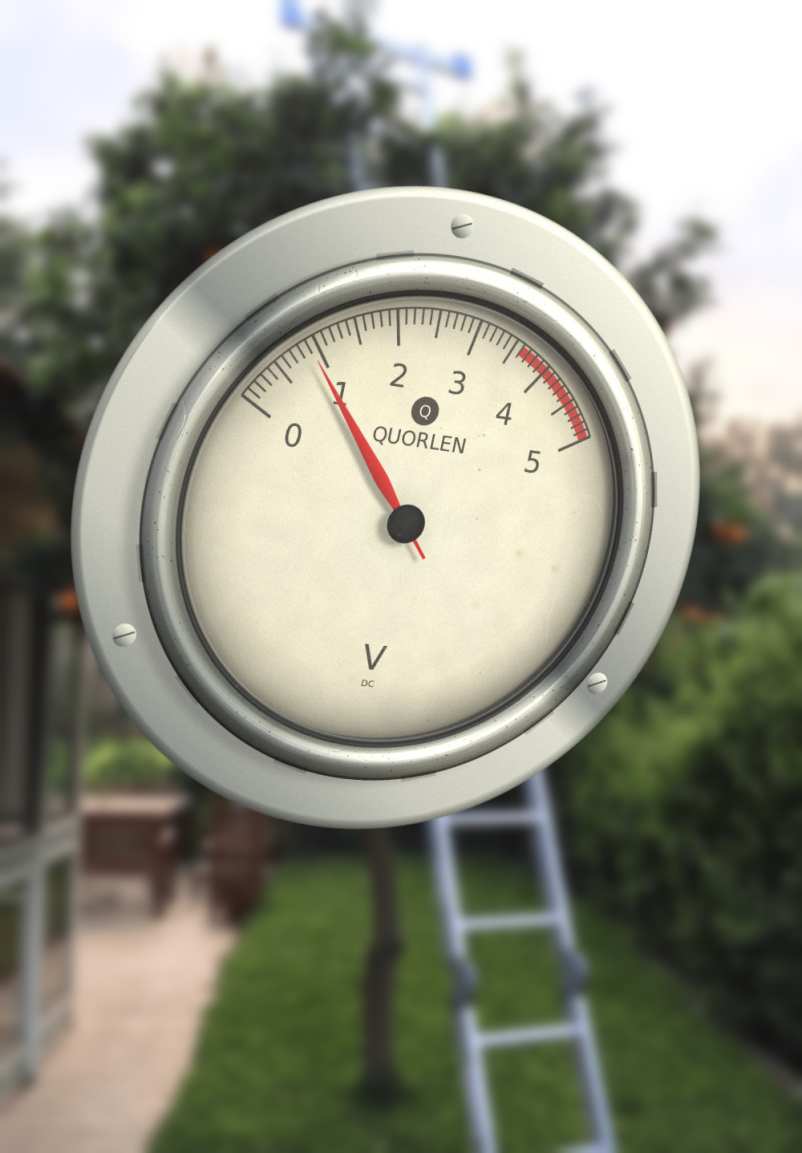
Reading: **0.9** V
